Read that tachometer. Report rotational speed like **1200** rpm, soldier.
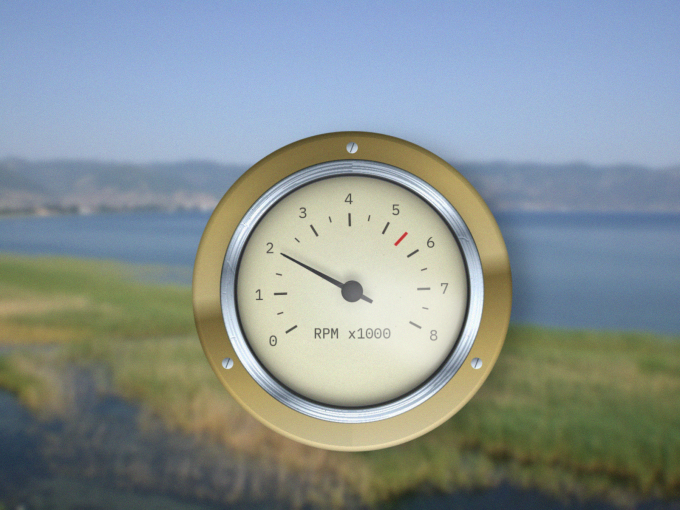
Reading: **2000** rpm
